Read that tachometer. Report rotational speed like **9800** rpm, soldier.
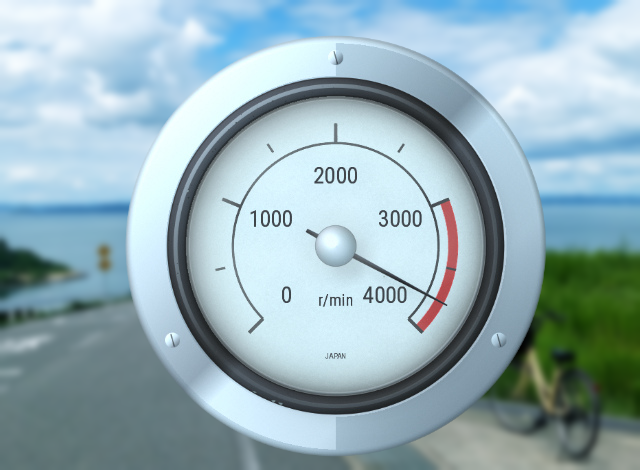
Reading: **3750** rpm
